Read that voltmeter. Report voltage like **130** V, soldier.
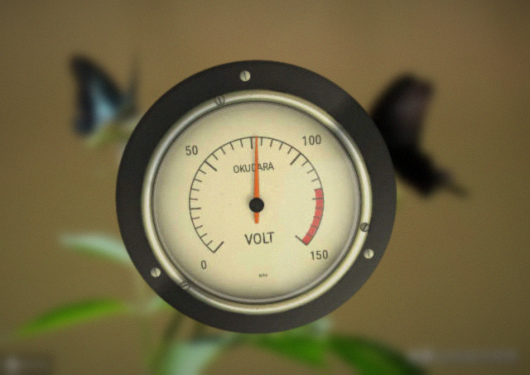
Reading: **77.5** V
